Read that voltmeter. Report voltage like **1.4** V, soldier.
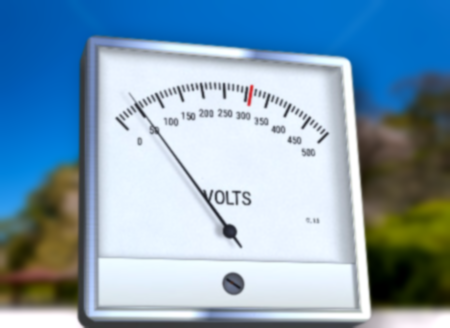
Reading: **50** V
